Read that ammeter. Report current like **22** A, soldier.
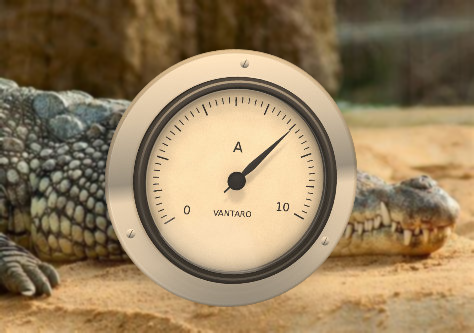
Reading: **7** A
